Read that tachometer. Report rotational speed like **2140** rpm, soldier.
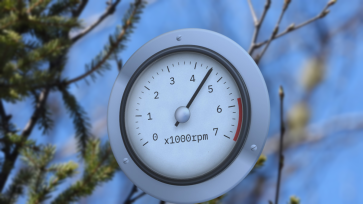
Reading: **4600** rpm
